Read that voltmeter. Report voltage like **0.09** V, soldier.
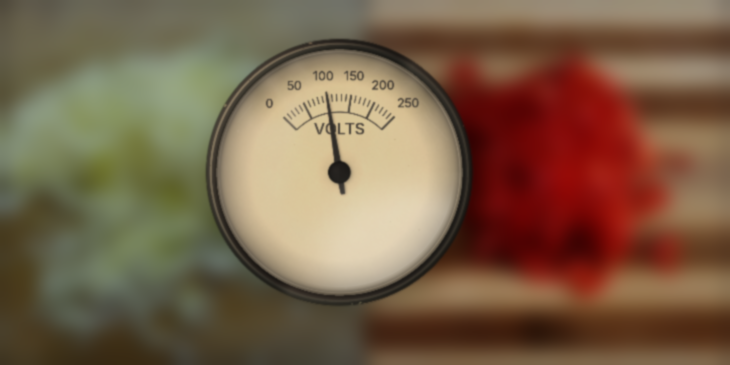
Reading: **100** V
